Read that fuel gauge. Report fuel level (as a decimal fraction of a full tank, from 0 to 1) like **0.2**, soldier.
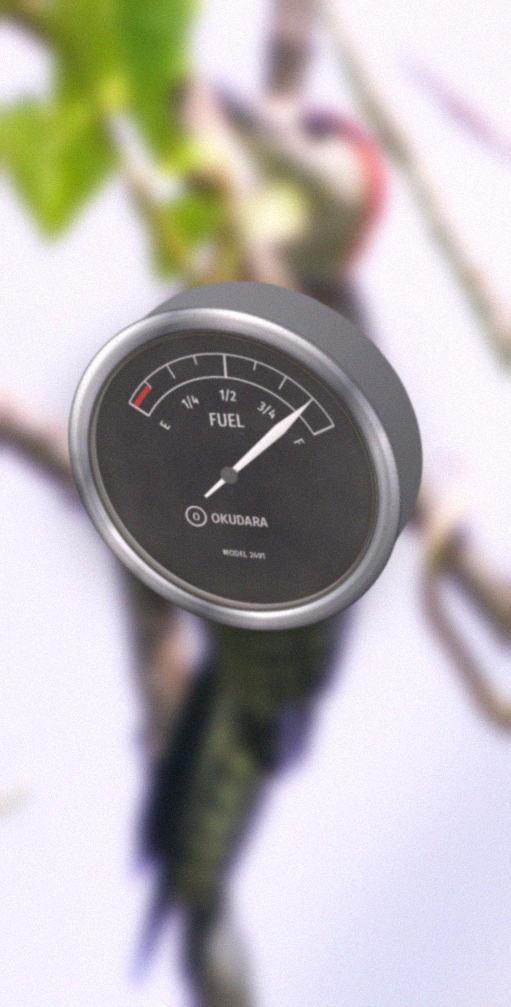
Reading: **0.875**
